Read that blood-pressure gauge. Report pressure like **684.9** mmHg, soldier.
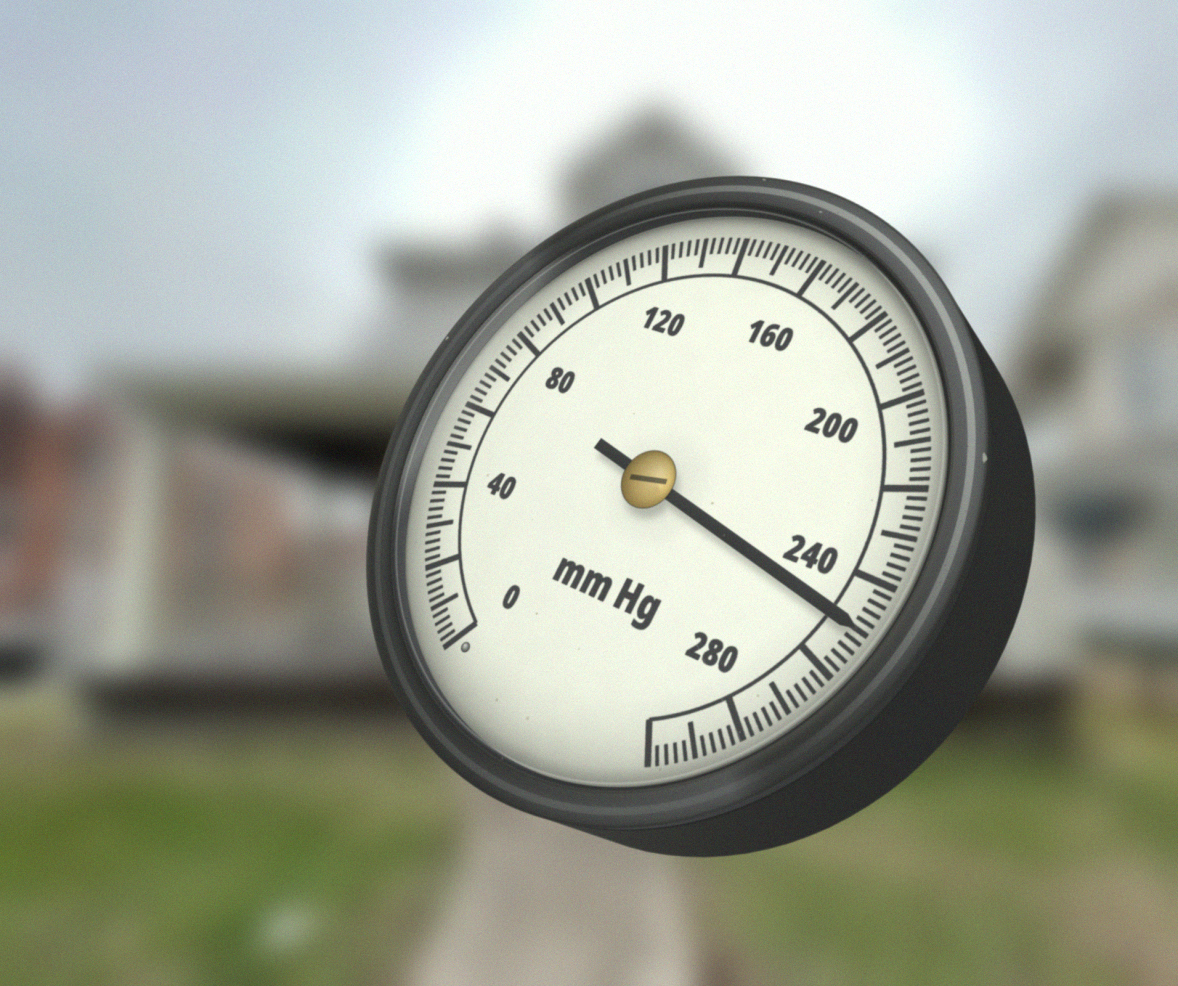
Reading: **250** mmHg
